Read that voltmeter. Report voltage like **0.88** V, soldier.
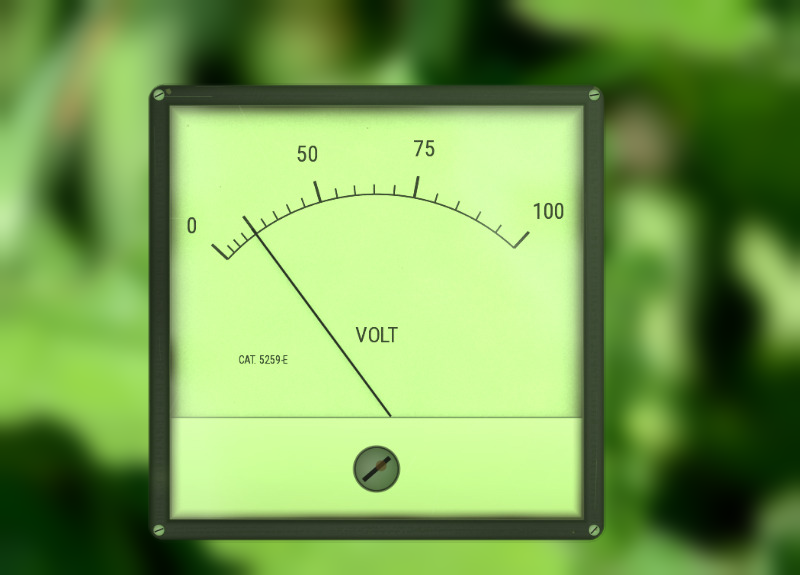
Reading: **25** V
